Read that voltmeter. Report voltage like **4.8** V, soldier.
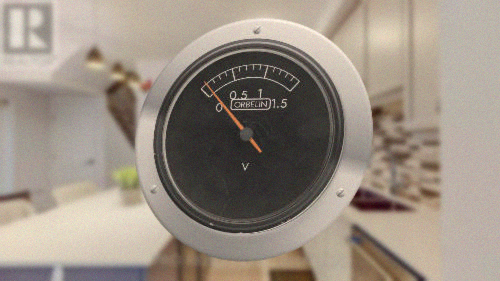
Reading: **0.1** V
